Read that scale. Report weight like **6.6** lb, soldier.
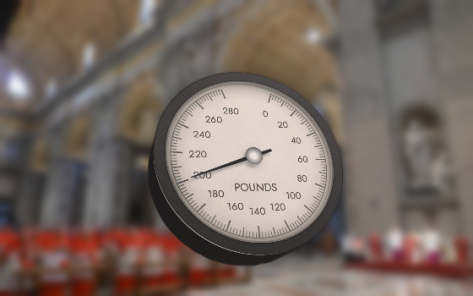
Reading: **200** lb
